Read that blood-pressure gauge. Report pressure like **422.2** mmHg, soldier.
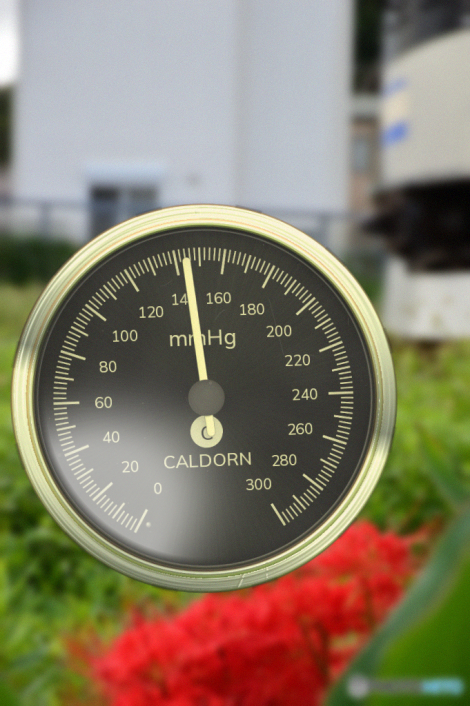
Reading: **144** mmHg
